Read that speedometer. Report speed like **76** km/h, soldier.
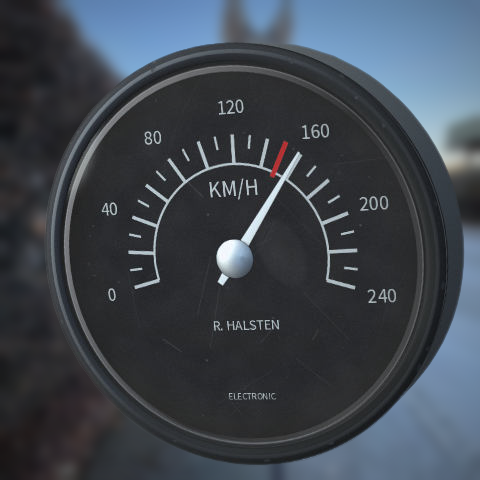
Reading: **160** km/h
